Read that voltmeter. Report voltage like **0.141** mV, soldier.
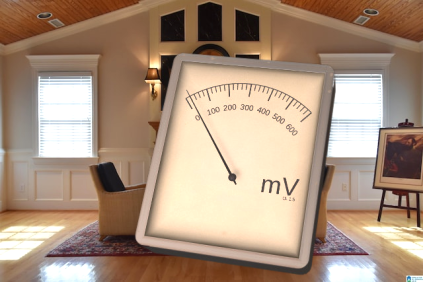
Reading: **20** mV
